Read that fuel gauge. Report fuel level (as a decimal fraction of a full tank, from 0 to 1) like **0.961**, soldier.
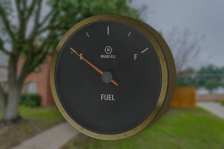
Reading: **0**
